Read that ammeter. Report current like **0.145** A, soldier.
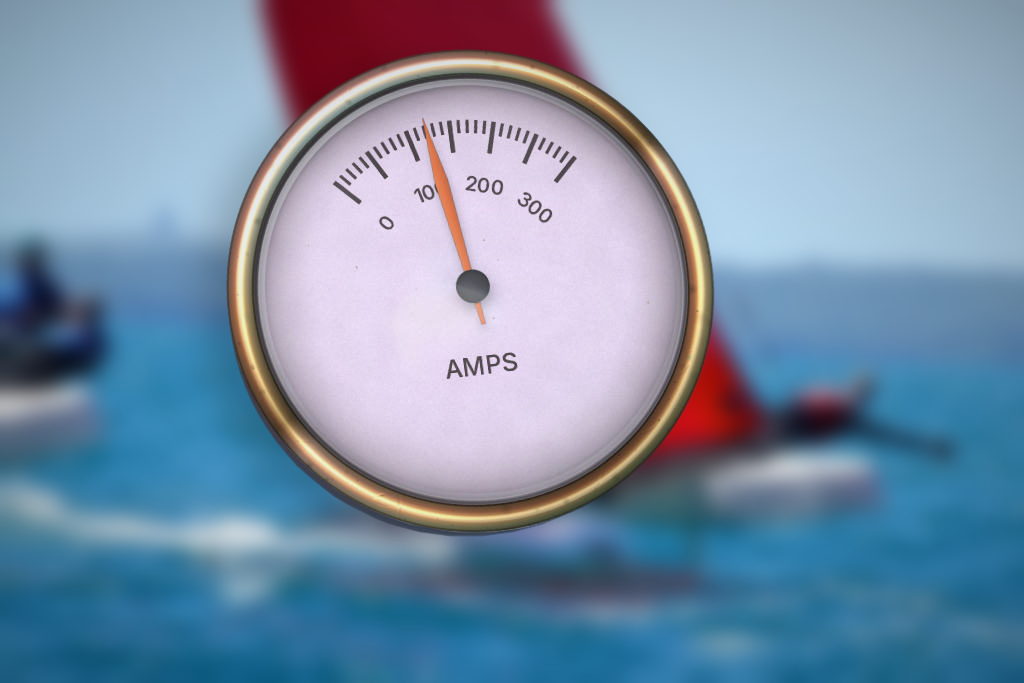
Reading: **120** A
